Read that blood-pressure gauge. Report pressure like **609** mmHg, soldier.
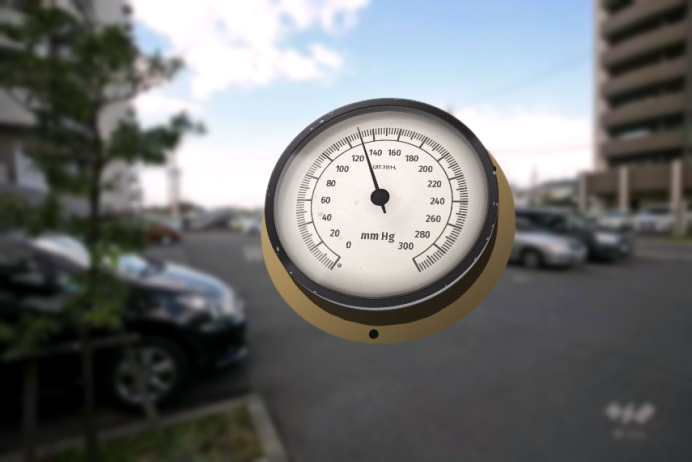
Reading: **130** mmHg
